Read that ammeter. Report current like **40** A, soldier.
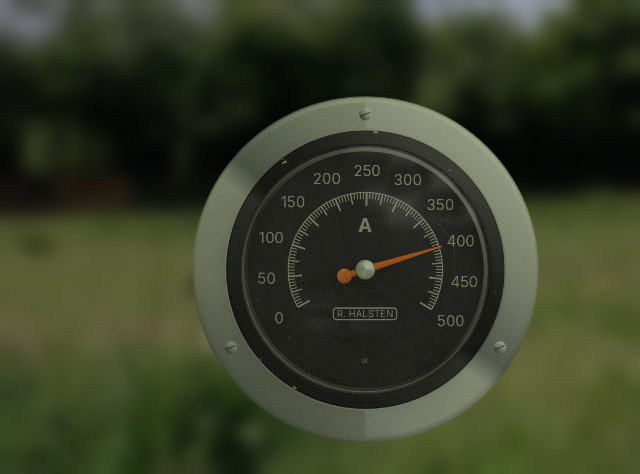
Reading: **400** A
